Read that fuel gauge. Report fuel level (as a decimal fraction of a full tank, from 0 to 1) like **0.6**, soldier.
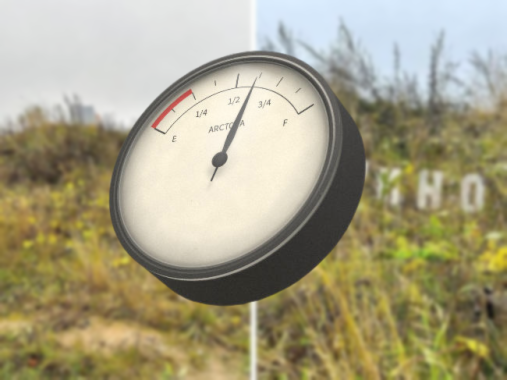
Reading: **0.625**
